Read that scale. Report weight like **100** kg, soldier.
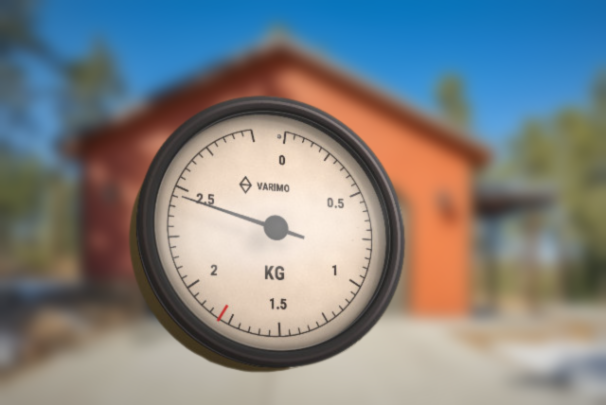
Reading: **2.45** kg
